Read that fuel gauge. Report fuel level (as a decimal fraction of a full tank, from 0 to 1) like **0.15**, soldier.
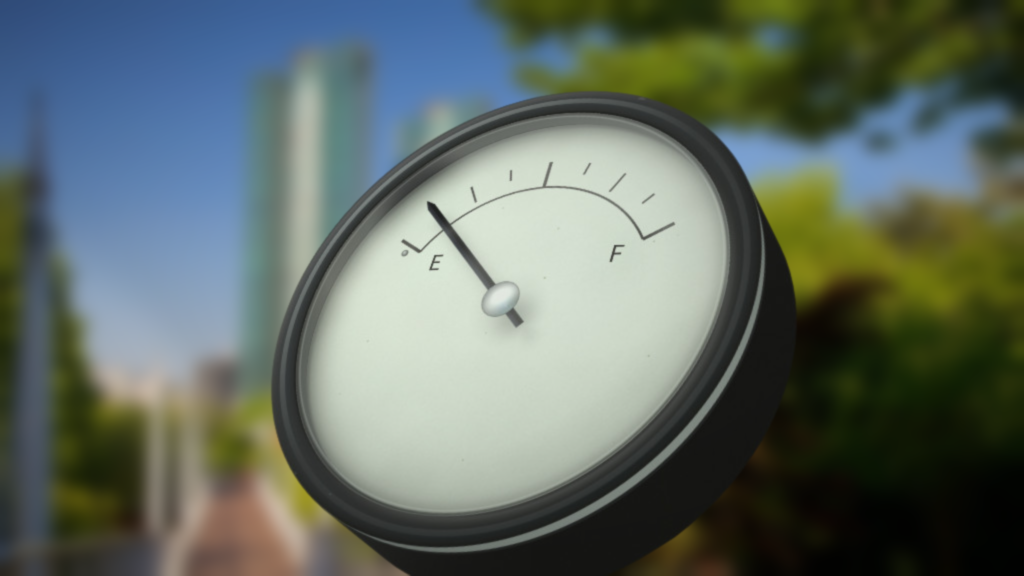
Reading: **0.125**
